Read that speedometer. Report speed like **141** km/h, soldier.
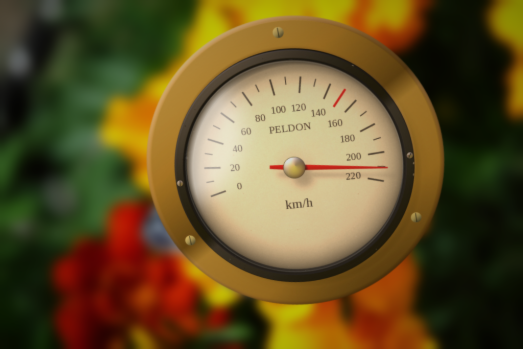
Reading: **210** km/h
